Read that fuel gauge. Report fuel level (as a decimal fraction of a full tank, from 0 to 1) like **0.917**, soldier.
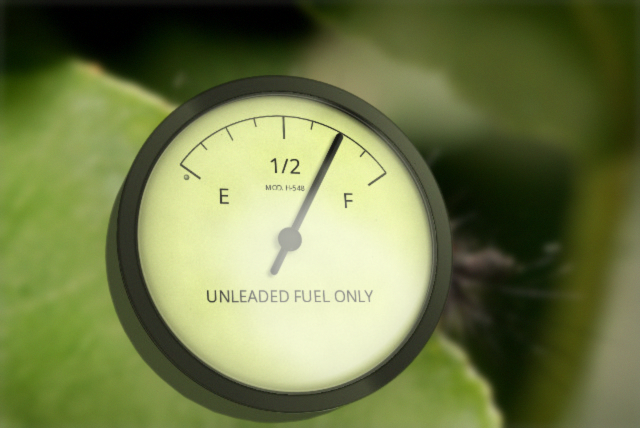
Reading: **0.75**
